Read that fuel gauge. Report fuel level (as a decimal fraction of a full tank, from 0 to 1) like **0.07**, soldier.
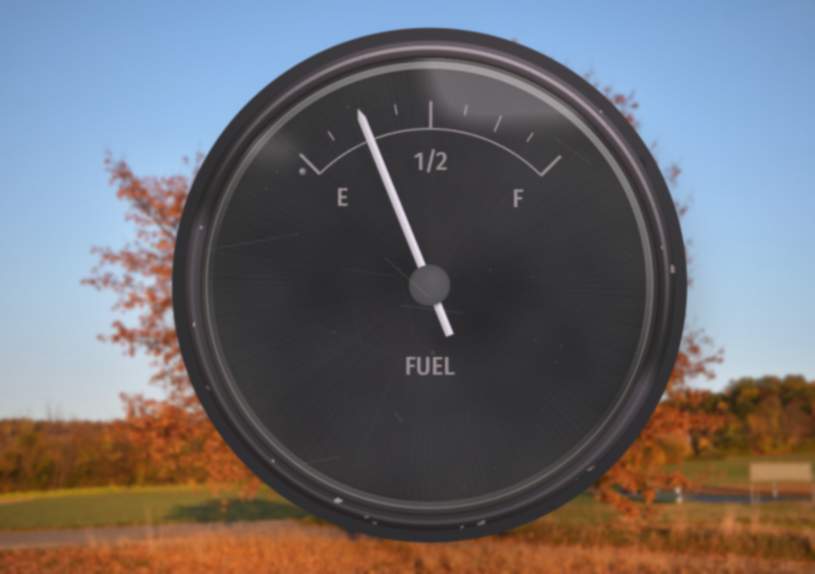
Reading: **0.25**
